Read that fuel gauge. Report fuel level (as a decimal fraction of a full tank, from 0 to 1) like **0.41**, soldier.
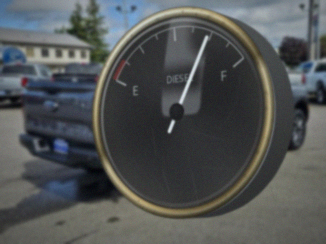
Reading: **0.75**
